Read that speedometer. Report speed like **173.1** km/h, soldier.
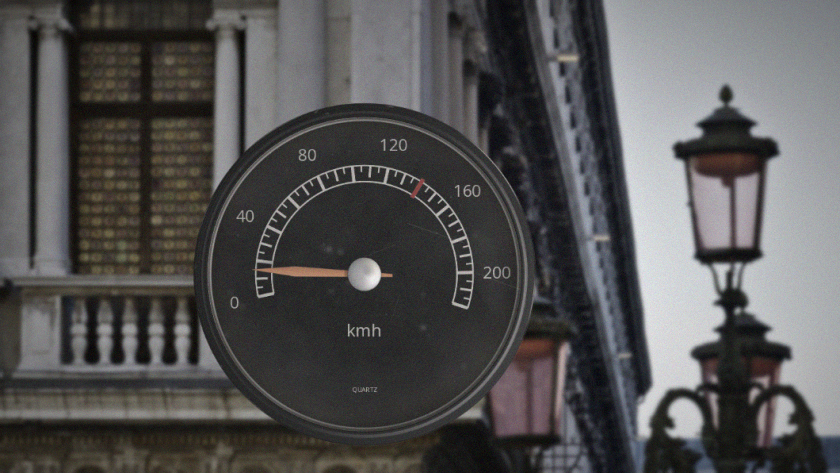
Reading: **15** km/h
